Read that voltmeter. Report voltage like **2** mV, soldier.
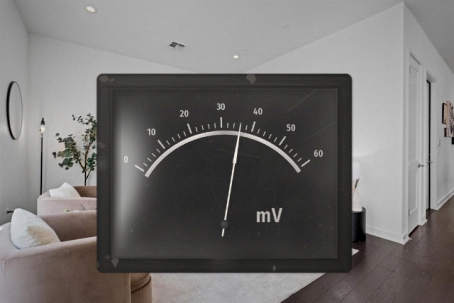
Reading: **36** mV
